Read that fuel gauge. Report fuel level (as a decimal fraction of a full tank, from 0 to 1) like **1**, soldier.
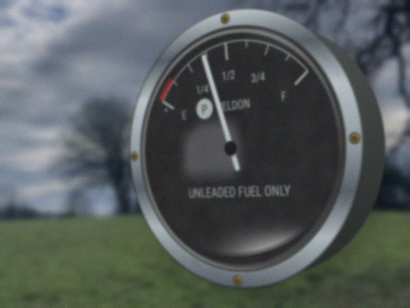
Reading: **0.375**
